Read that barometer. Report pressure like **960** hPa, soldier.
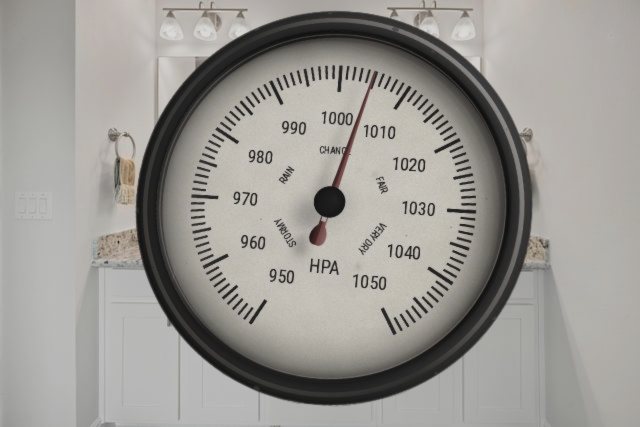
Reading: **1005** hPa
